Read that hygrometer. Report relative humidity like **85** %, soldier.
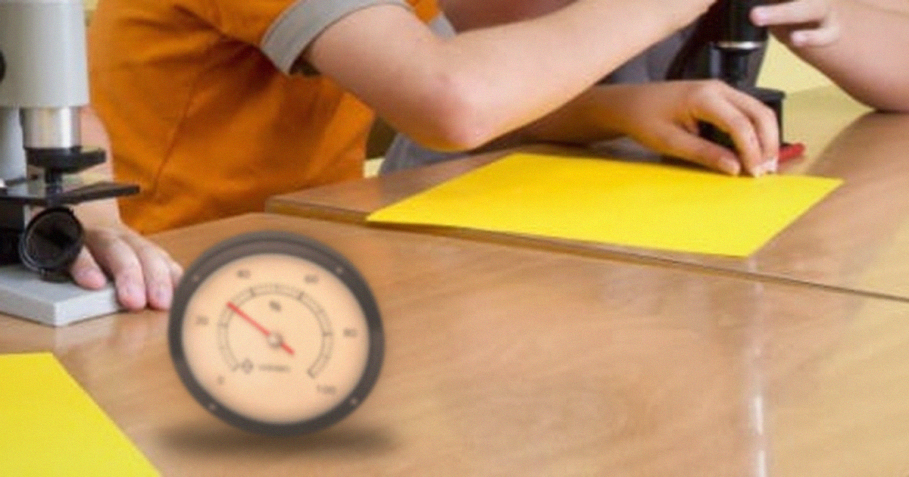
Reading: **30** %
